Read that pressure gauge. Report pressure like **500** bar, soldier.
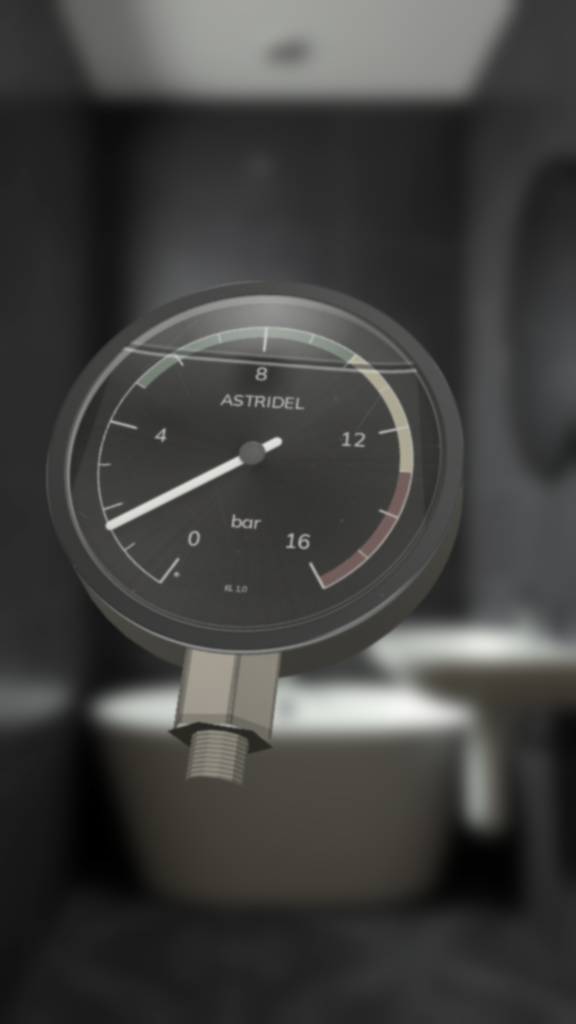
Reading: **1.5** bar
